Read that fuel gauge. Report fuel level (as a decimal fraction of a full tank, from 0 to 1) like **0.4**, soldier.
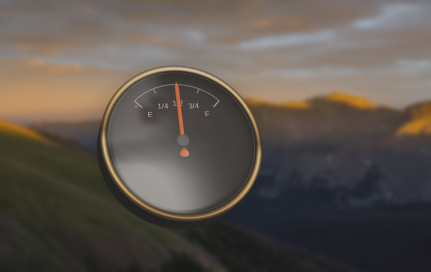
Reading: **0.5**
